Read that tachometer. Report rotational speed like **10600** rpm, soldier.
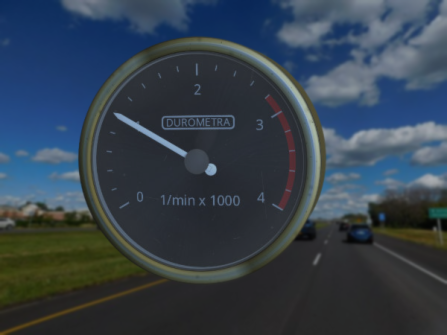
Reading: **1000** rpm
